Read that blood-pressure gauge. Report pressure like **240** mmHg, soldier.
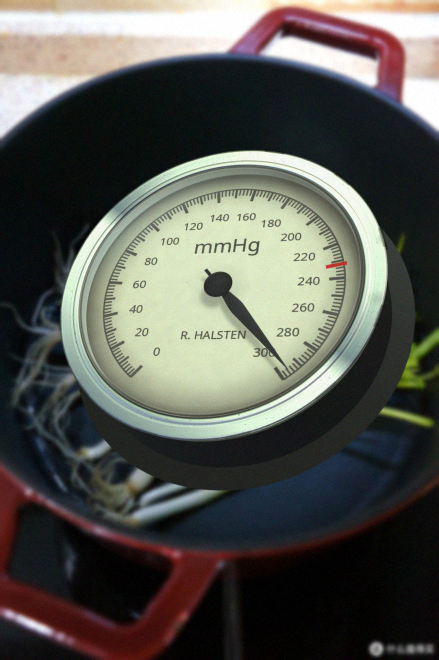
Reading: **296** mmHg
